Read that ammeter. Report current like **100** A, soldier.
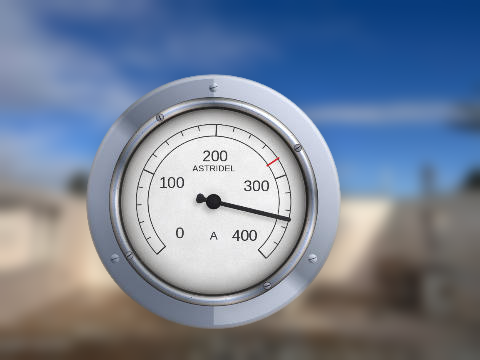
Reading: **350** A
